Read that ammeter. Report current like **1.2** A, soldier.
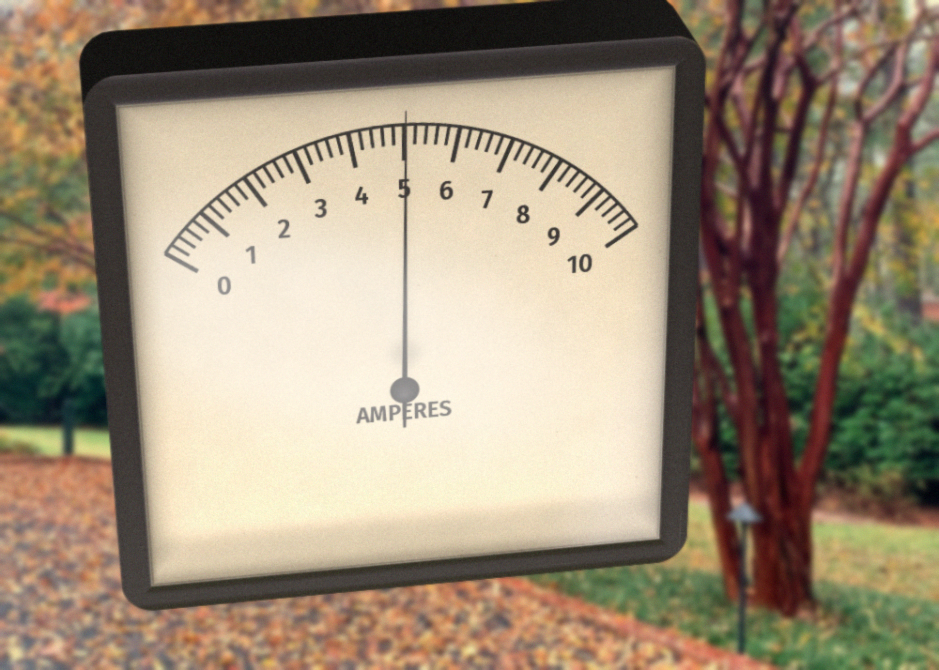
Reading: **5** A
